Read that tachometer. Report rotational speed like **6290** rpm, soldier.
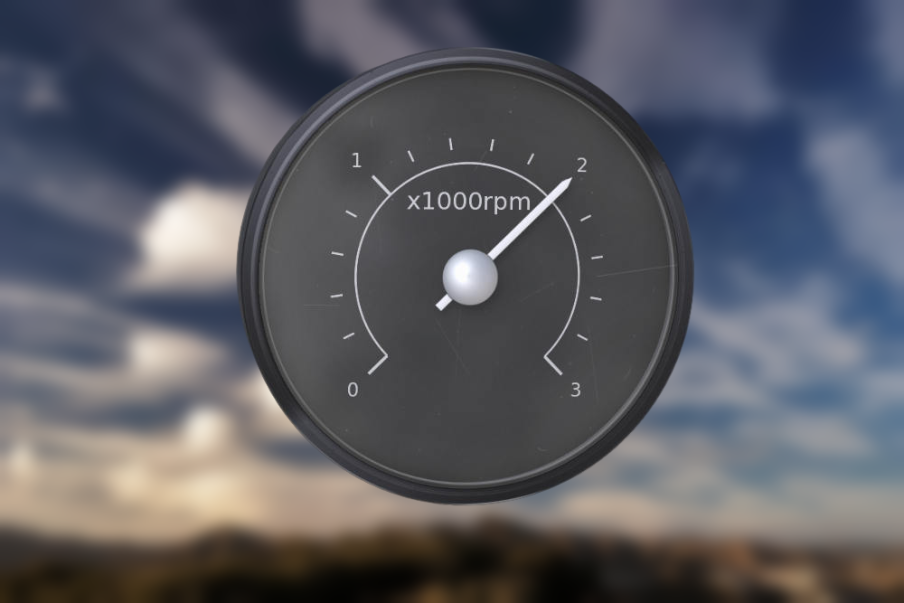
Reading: **2000** rpm
